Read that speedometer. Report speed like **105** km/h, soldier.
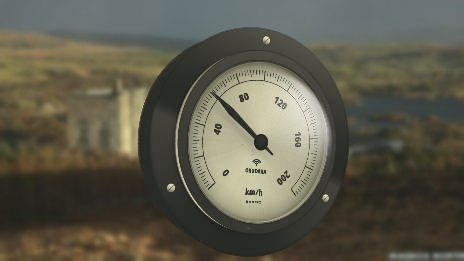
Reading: **60** km/h
